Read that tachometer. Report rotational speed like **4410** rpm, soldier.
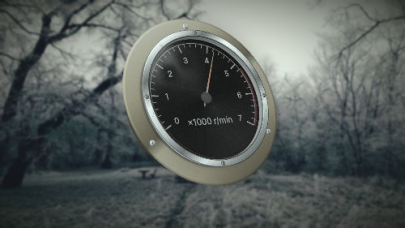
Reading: **4200** rpm
